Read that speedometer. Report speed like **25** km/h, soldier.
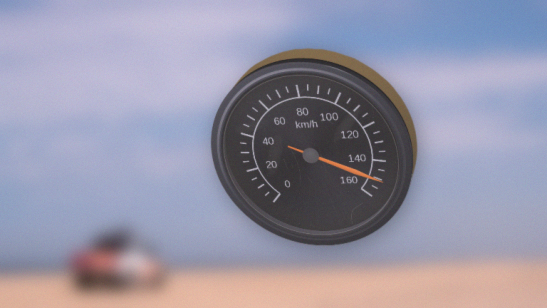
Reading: **150** km/h
